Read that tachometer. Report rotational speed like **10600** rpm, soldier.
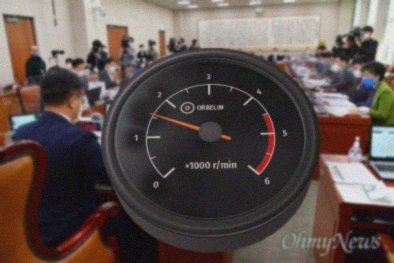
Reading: **1500** rpm
